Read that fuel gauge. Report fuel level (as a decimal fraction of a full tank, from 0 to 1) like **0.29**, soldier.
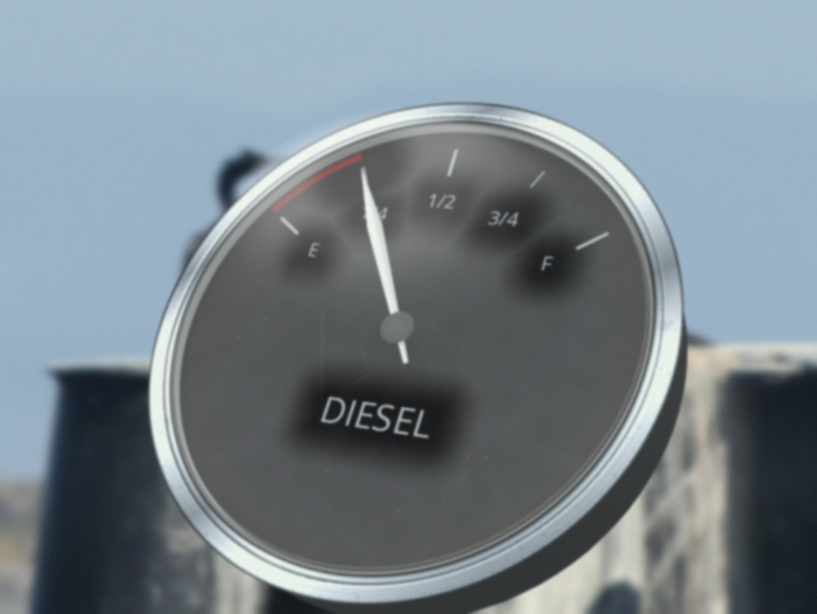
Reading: **0.25**
